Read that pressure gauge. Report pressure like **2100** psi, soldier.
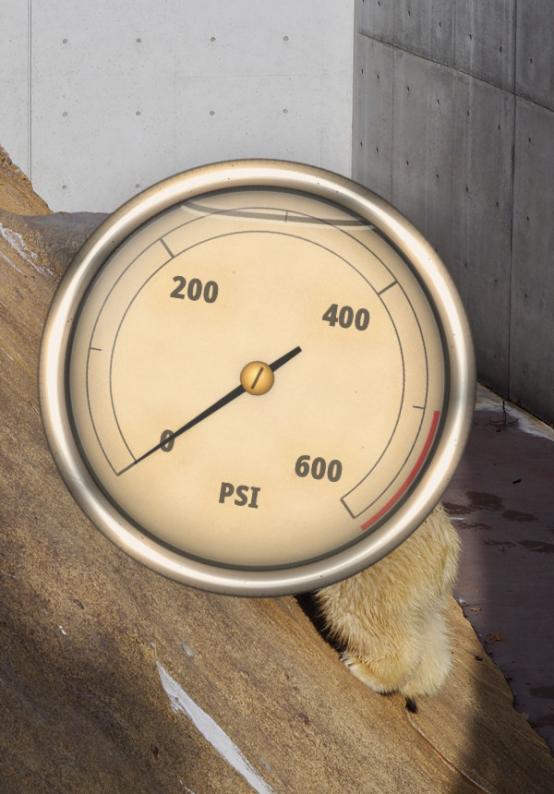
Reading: **0** psi
